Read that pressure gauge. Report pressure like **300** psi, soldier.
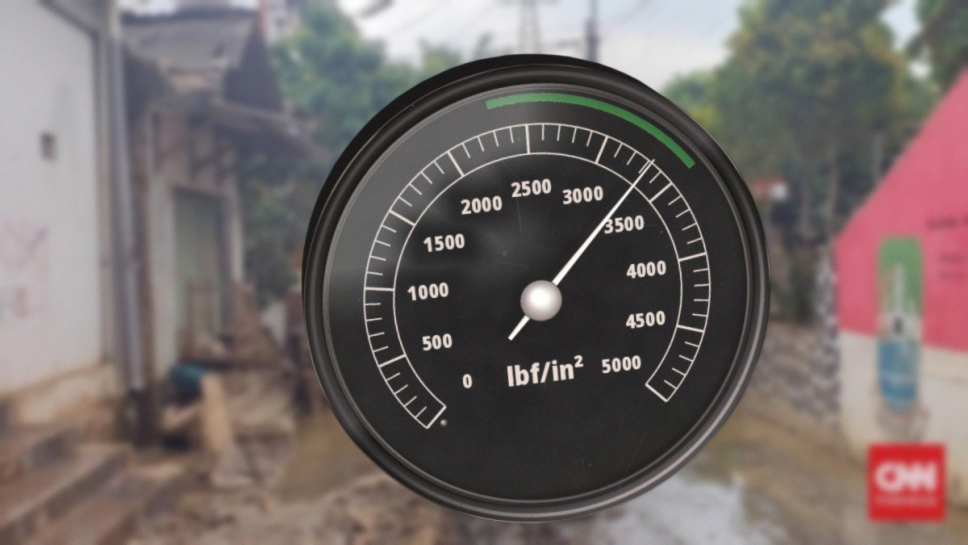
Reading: **3300** psi
